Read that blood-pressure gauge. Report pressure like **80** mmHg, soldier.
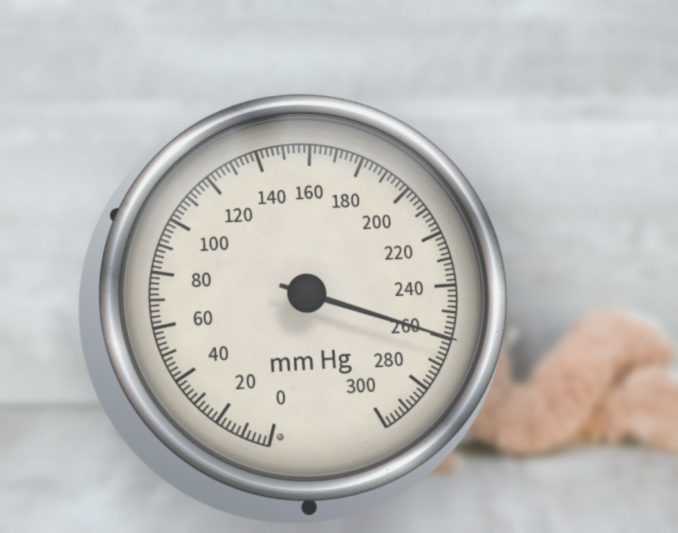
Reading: **260** mmHg
